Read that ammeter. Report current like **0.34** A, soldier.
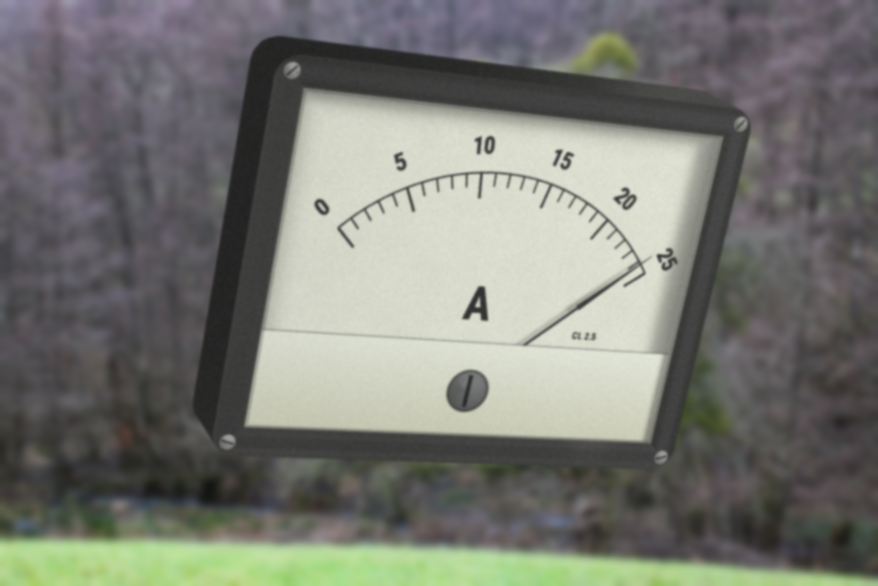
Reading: **24** A
